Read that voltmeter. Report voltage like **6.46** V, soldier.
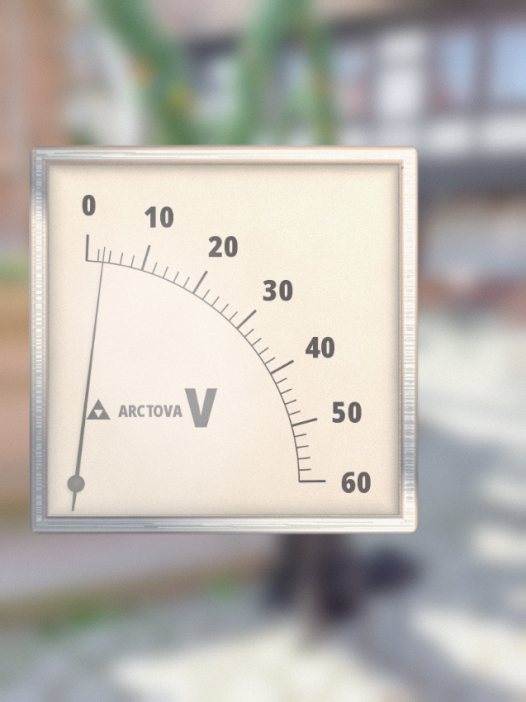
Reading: **3** V
